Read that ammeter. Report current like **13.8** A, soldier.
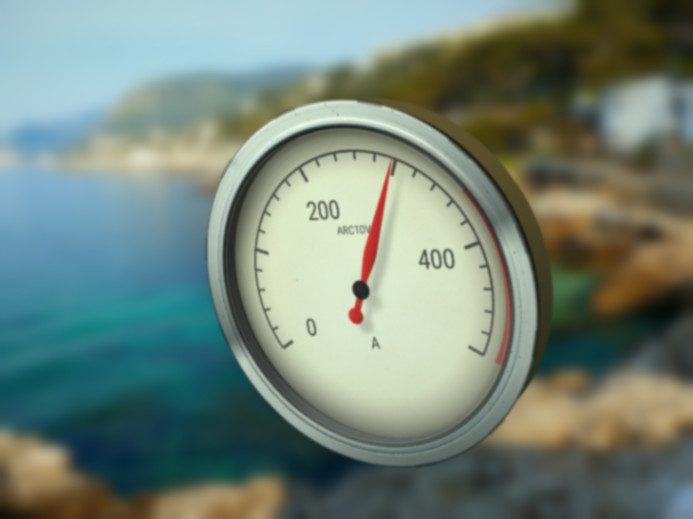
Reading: **300** A
